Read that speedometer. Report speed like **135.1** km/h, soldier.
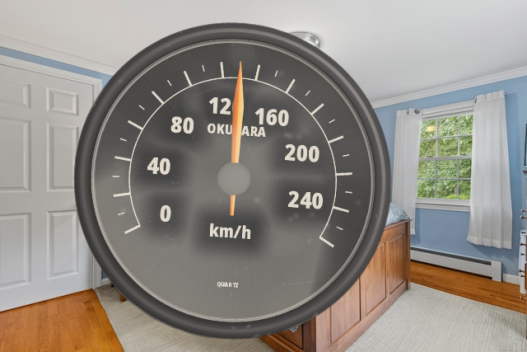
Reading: **130** km/h
